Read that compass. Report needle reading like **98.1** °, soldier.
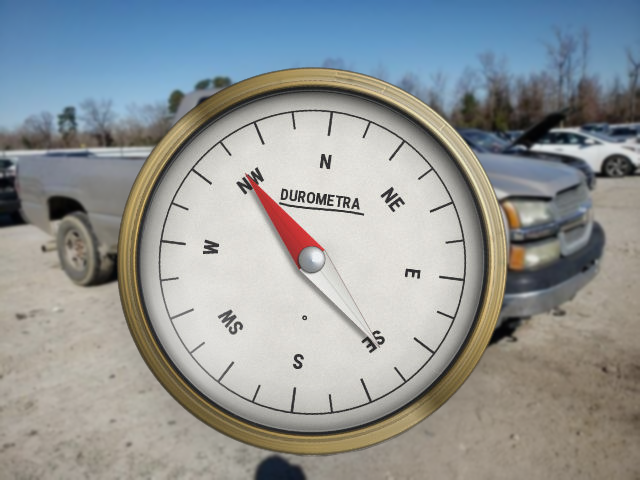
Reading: **315** °
